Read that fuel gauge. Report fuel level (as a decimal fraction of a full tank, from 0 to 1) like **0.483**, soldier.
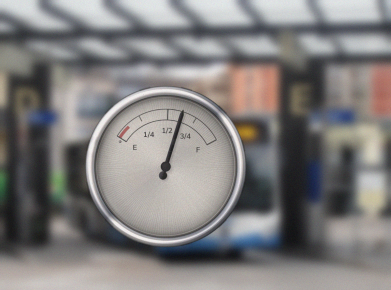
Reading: **0.625**
